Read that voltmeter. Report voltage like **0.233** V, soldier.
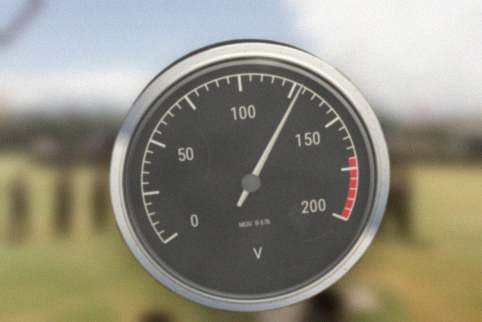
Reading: **127.5** V
